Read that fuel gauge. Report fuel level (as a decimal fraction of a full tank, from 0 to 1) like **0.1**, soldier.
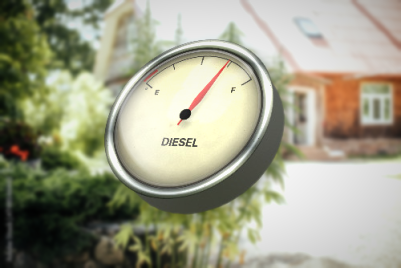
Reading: **0.75**
